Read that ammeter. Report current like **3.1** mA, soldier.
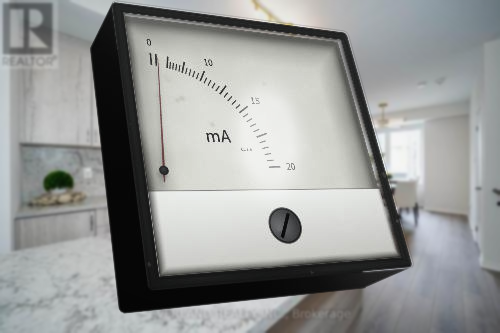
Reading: **2.5** mA
